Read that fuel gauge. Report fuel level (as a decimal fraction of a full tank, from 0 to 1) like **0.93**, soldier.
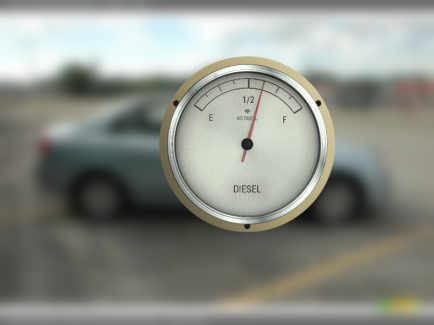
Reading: **0.625**
